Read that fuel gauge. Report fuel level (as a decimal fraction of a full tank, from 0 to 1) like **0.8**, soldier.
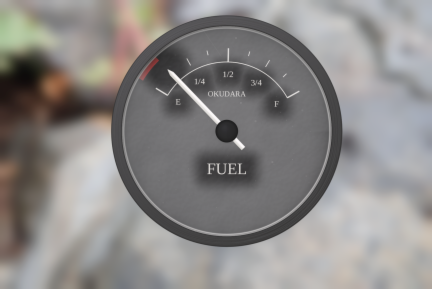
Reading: **0.125**
